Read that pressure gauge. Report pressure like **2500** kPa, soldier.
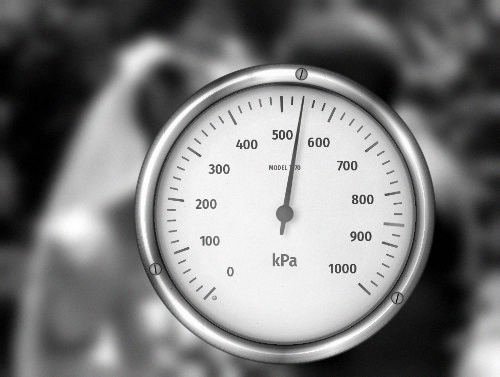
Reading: **540** kPa
